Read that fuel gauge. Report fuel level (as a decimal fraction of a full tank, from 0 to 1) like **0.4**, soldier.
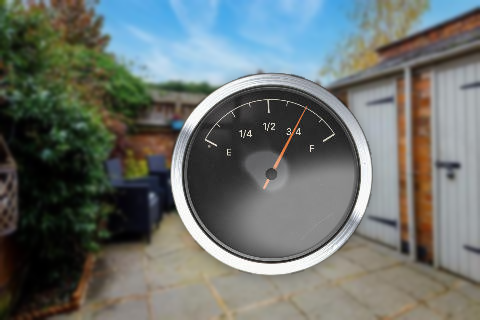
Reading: **0.75**
